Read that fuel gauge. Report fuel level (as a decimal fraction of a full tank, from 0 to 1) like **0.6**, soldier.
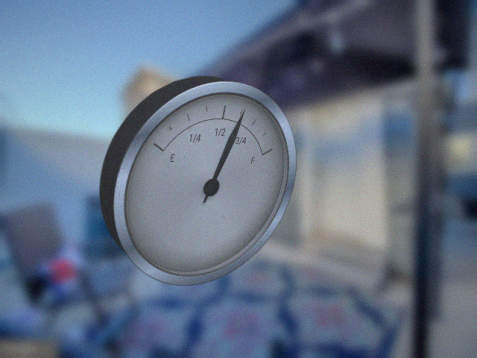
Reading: **0.625**
